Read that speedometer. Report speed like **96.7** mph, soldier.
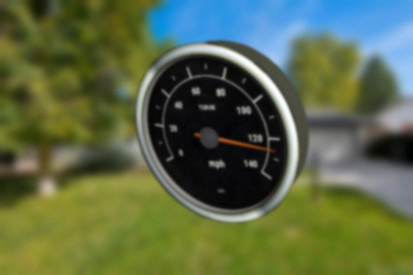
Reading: **125** mph
